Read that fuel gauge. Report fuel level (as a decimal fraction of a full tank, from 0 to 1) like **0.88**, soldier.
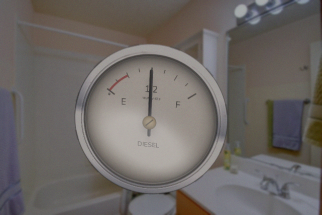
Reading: **0.5**
